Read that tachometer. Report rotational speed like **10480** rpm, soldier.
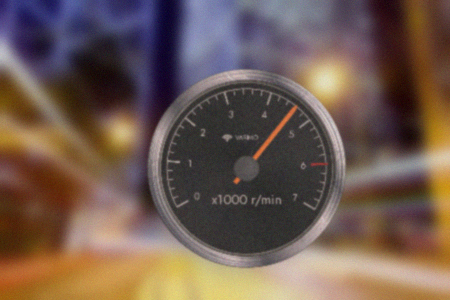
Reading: **4600** rpm
